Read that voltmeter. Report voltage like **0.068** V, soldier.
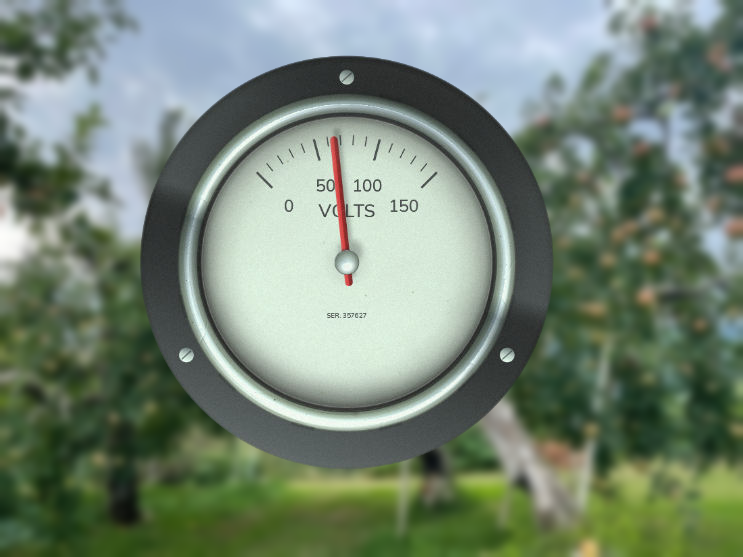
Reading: **65** V
